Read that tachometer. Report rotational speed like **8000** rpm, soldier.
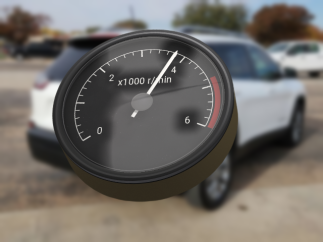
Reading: **3800** rpm
